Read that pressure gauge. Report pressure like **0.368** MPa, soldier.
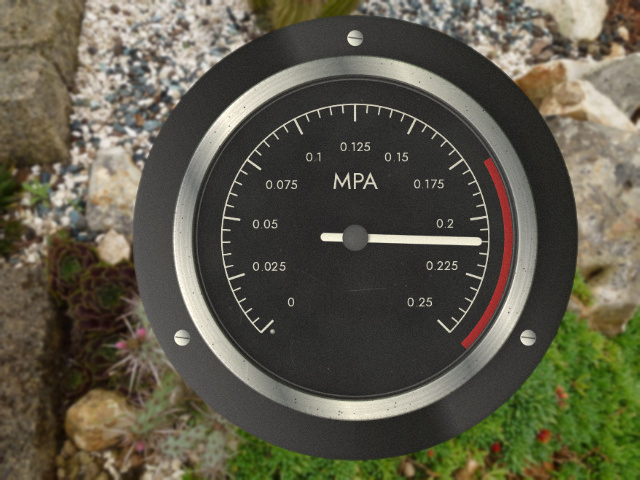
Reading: **0.21** MPa
